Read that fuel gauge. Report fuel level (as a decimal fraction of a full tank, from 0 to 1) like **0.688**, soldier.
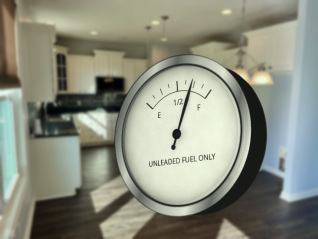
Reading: **0.75**
